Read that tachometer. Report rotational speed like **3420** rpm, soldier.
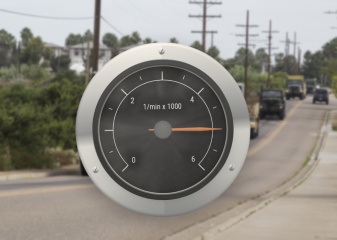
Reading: **5000** rpm
